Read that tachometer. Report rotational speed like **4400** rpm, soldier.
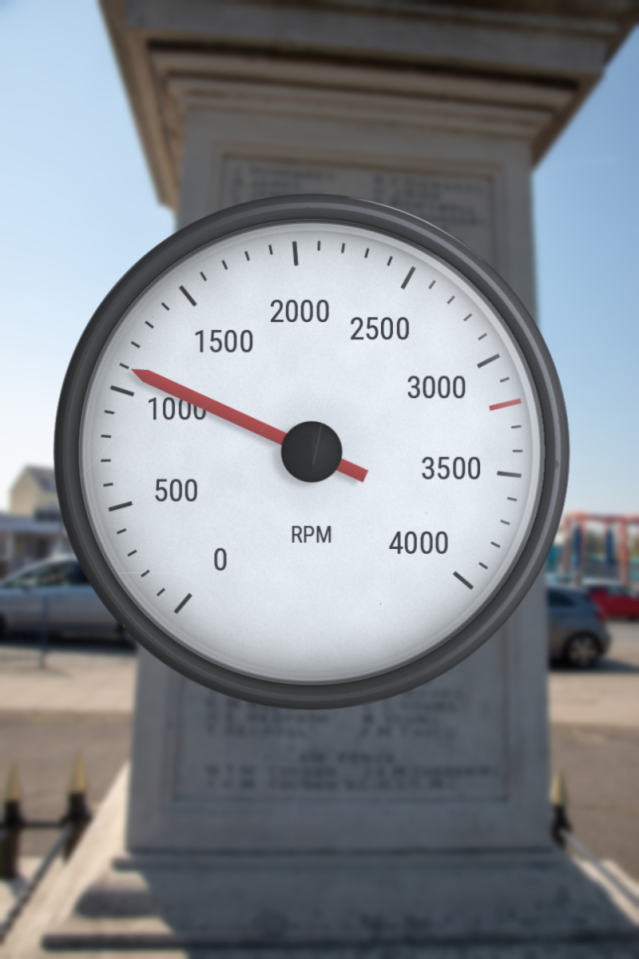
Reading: **1100** rpm
